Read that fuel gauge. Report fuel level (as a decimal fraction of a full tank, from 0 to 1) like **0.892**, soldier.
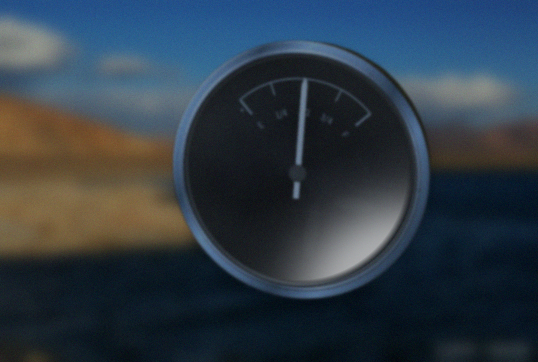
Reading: **0.5**
